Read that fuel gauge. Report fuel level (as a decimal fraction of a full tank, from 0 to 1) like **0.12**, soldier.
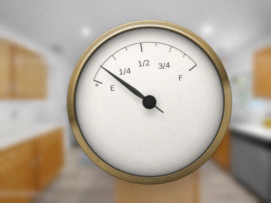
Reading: **0.125**
